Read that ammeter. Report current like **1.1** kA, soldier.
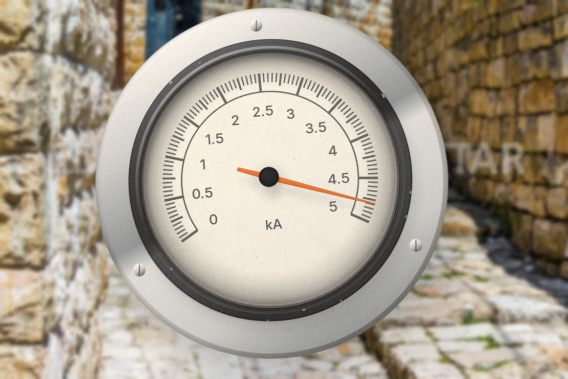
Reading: **4.8** kA
